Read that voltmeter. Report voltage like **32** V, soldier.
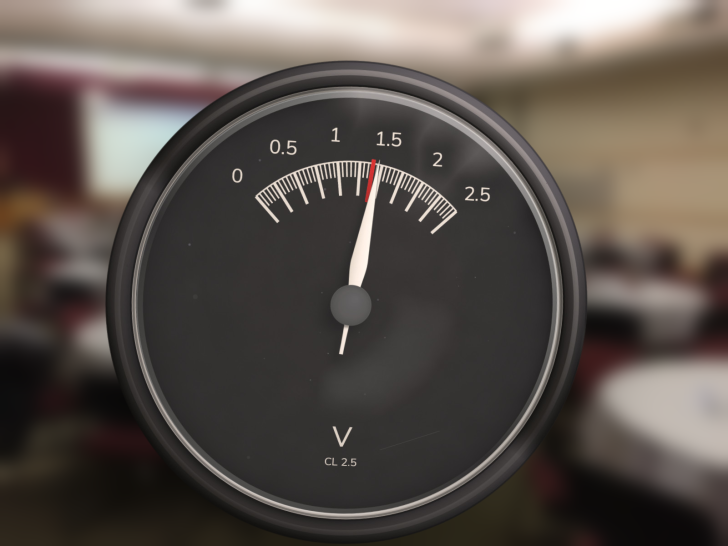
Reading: **1.45** V
